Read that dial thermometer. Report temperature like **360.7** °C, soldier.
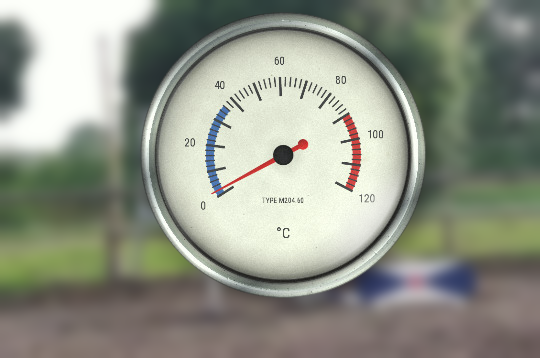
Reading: **2** °C
